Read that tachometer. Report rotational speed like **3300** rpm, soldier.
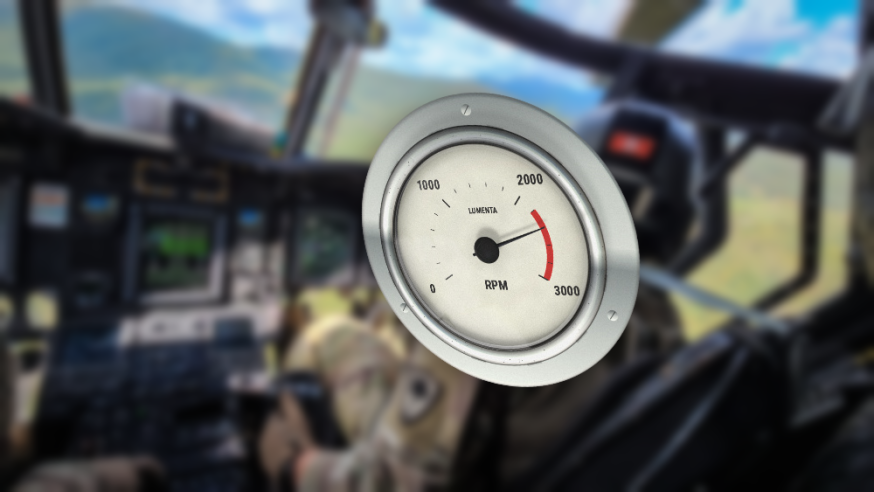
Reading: **2400** rpm
